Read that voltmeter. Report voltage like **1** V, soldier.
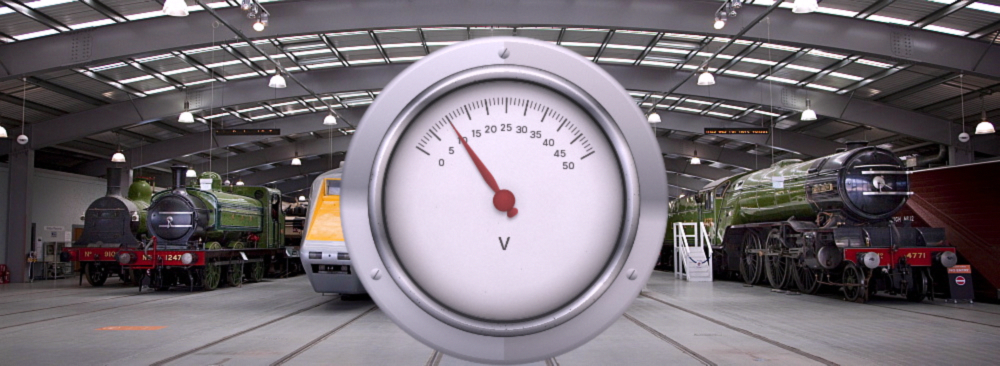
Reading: **10** V
